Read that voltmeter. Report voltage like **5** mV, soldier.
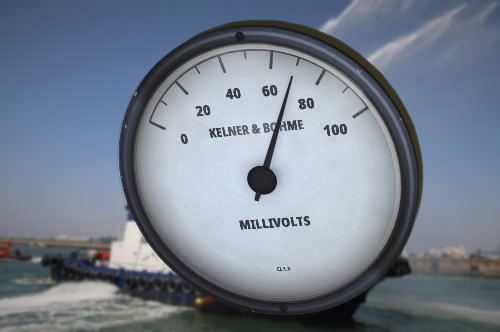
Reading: **70** mV
